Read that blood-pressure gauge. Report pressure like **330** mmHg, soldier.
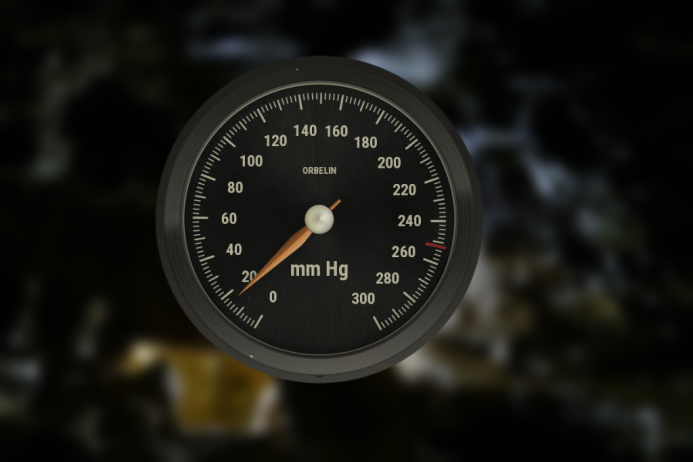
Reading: **16** mmHg
